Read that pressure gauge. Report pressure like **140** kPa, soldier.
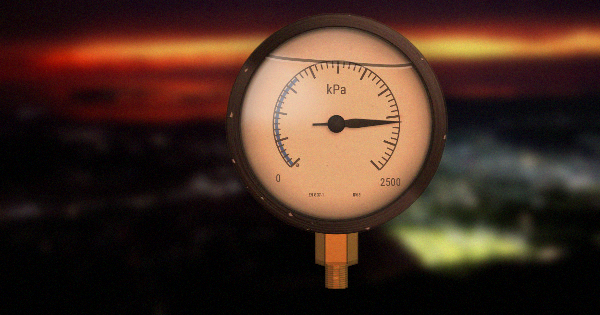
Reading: **2050** kPa
